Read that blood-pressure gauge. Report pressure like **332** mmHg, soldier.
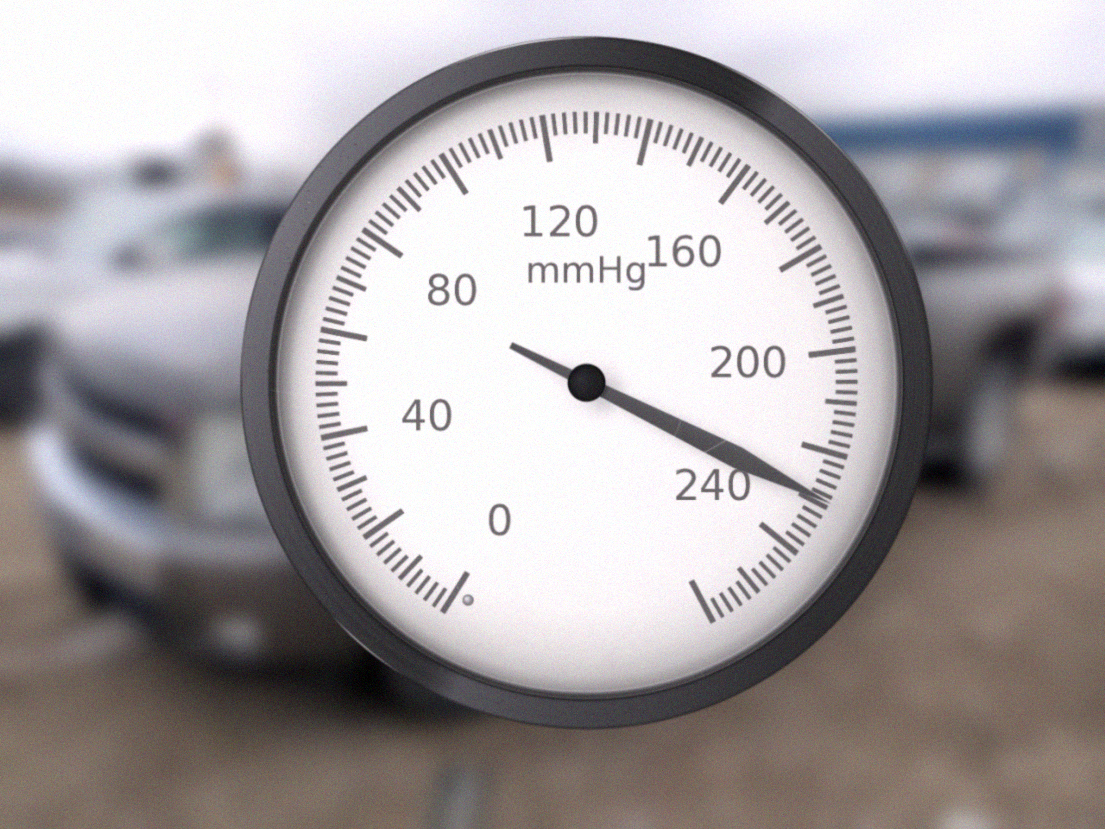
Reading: **229** mmHg
